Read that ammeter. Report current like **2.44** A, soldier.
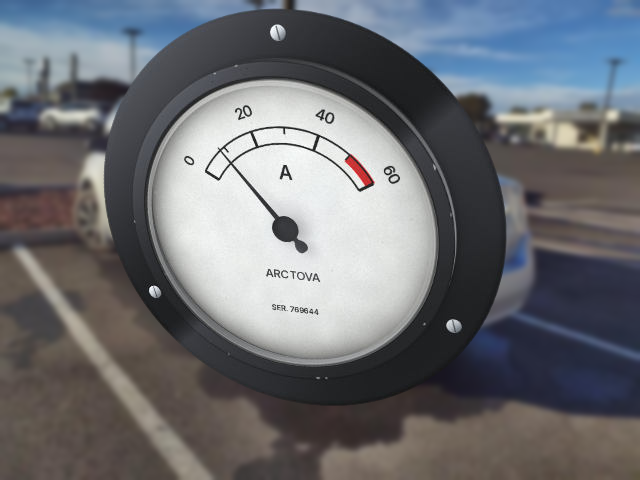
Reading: **10** A
